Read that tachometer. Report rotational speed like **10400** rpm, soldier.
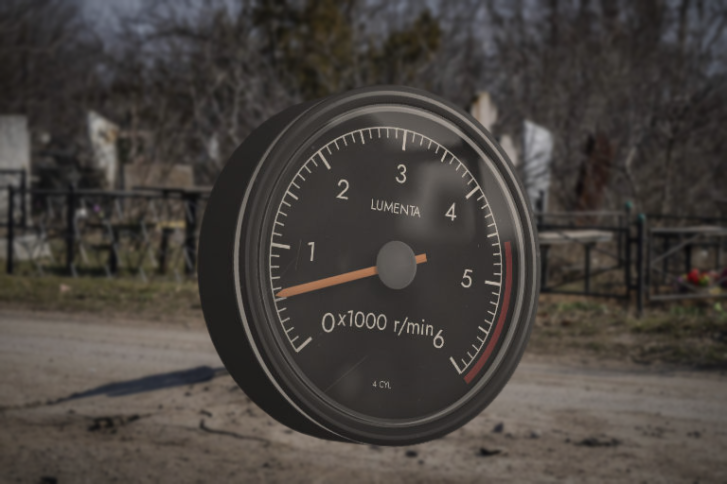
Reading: **550** rpm
